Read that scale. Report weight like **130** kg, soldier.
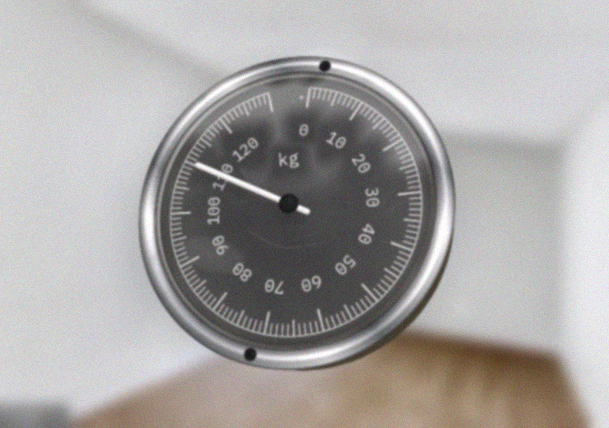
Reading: **110** kg
